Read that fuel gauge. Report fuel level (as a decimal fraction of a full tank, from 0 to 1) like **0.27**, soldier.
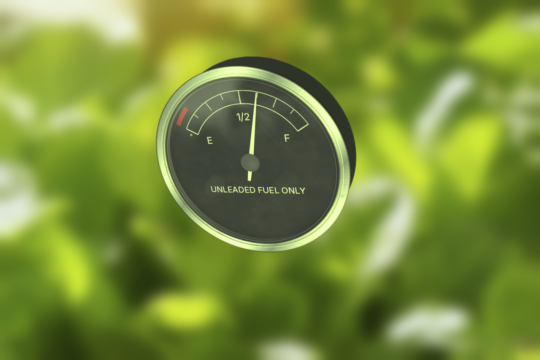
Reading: **0.625**
